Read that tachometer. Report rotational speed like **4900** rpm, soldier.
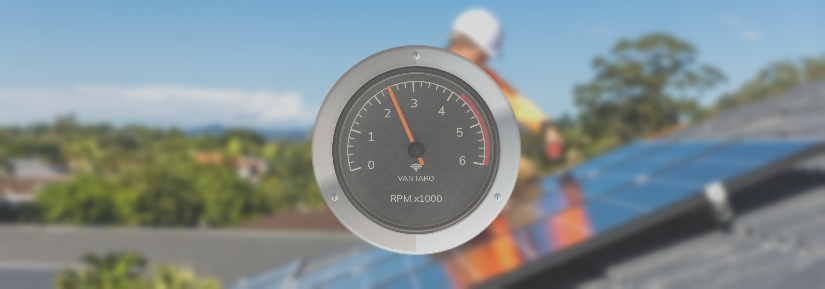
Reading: **2400** rpm
